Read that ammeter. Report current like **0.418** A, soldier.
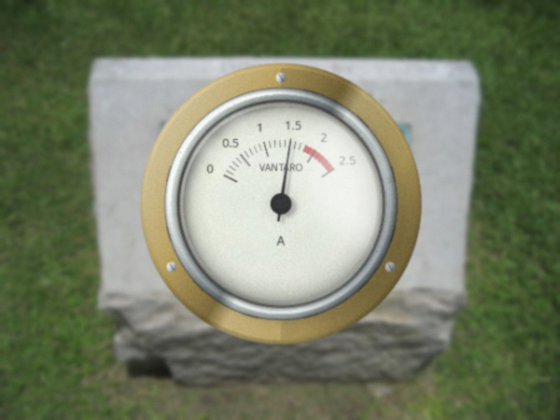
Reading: **1.5** A
